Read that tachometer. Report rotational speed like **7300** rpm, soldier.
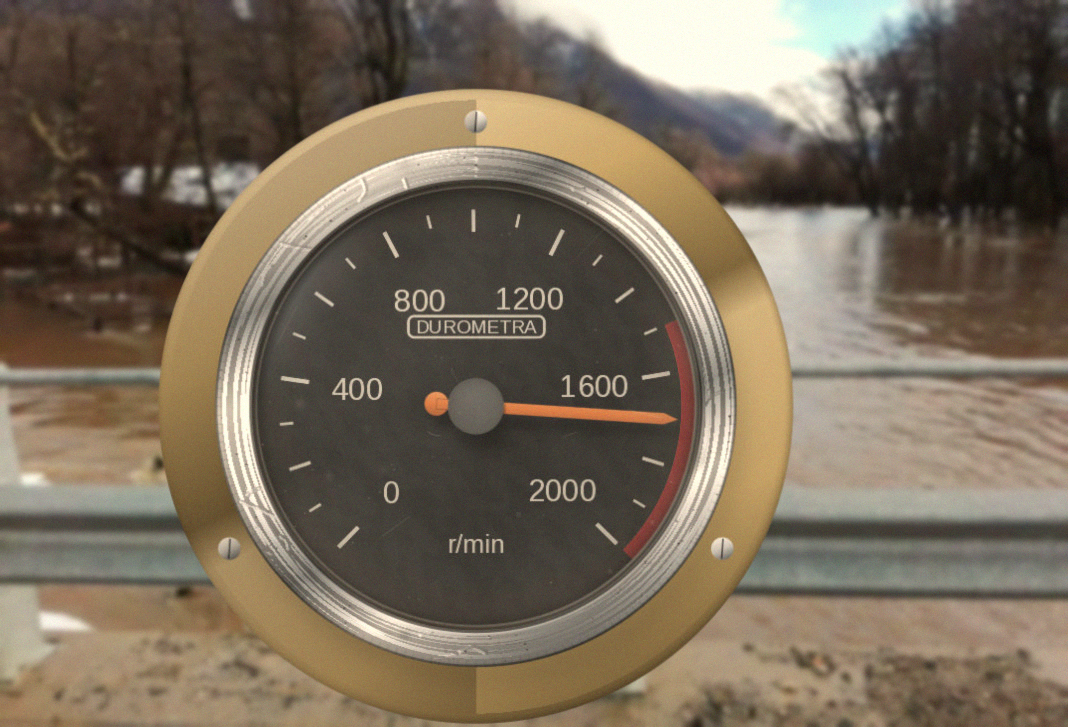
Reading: **1700** rpm
